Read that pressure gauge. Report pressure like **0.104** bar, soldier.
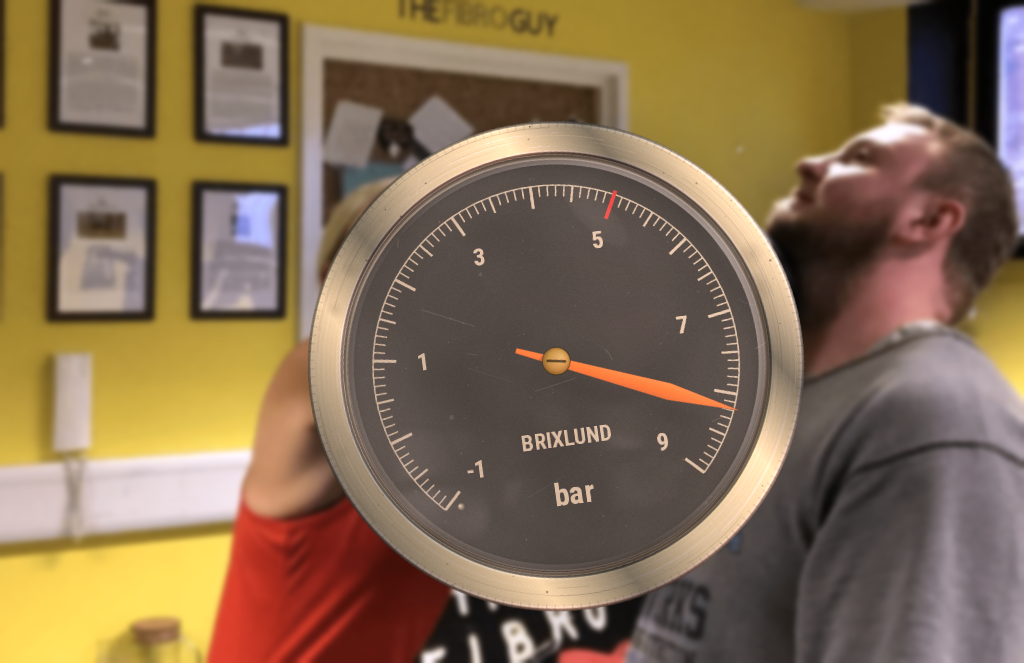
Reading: **8.2** bar
